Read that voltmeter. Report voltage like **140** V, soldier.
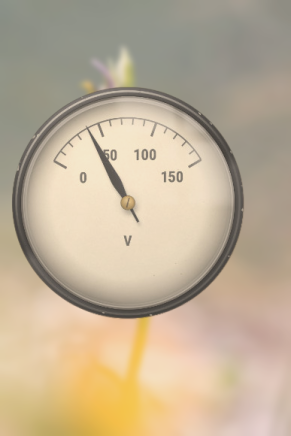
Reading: **40** V
